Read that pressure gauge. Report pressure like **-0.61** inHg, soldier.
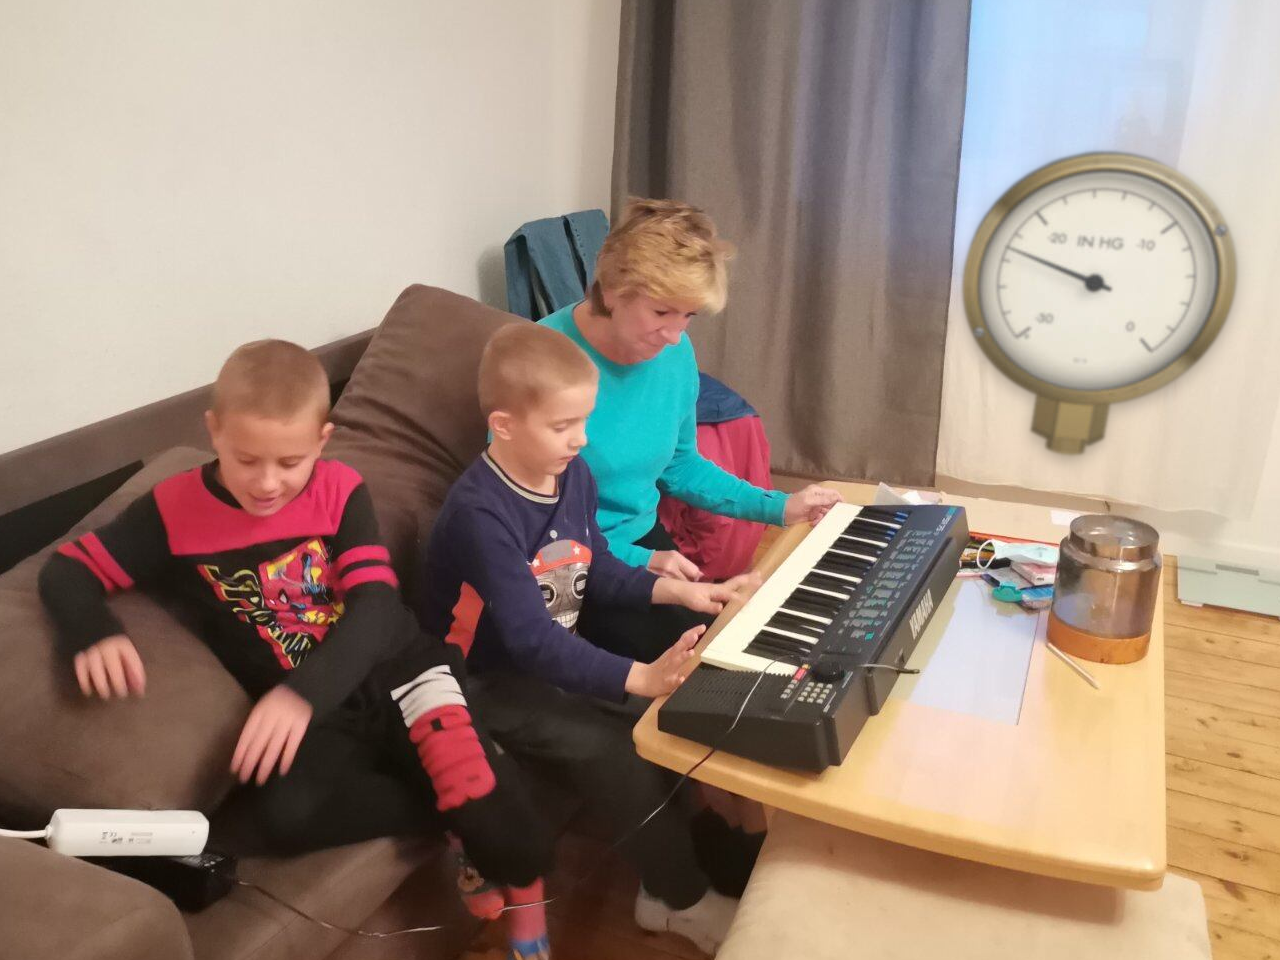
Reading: **-23** inHg
